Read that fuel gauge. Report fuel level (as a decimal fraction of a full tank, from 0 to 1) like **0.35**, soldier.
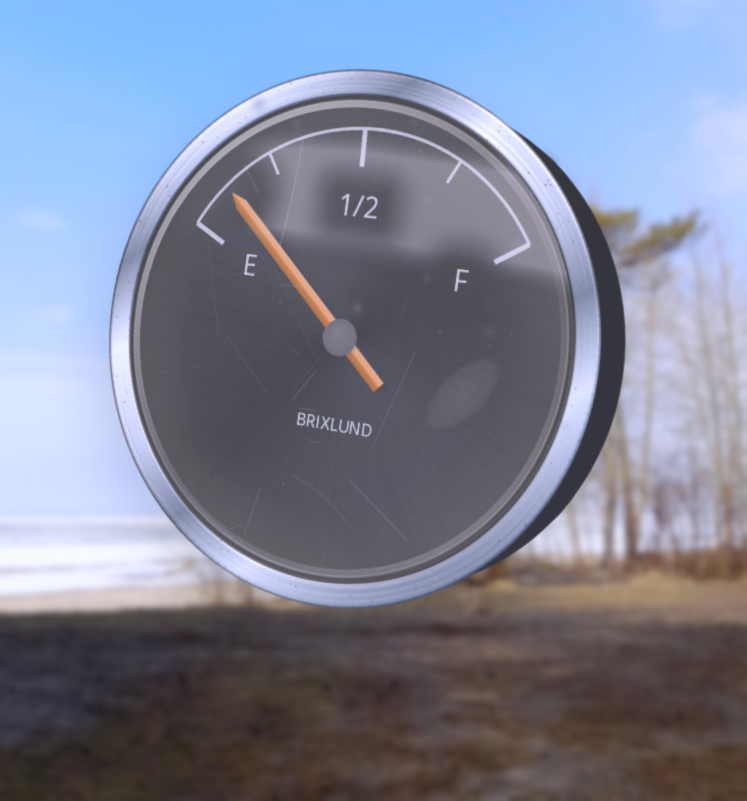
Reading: **0.125**
